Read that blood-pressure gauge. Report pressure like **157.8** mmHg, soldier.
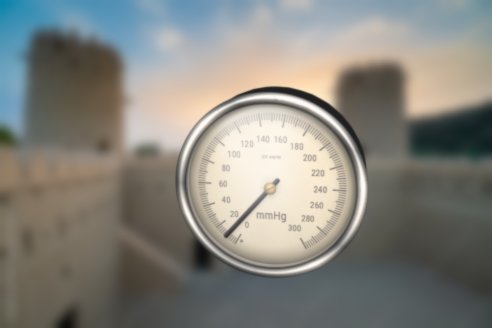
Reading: **10** mmHg
